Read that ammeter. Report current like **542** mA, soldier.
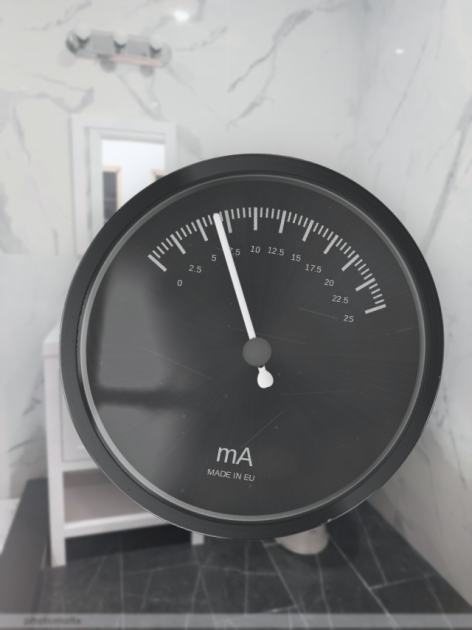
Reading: **6.5** mA
